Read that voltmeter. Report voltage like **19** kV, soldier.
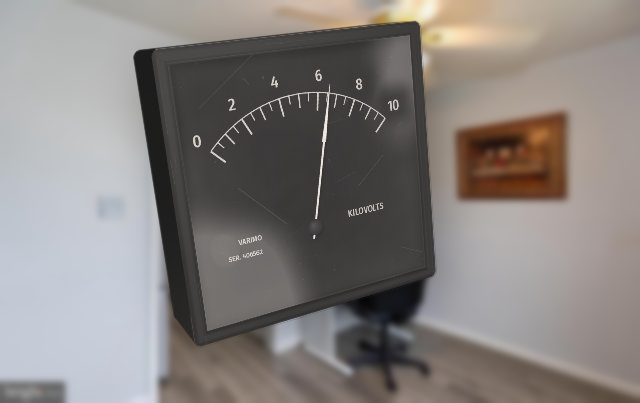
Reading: **6.5** kV
